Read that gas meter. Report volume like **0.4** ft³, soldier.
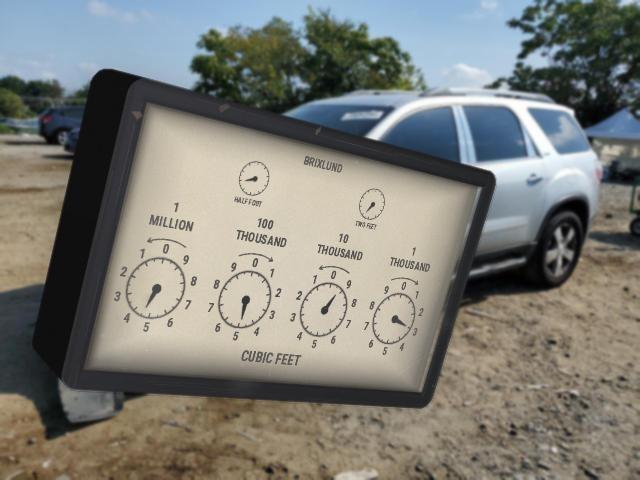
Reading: **449300** ft³
